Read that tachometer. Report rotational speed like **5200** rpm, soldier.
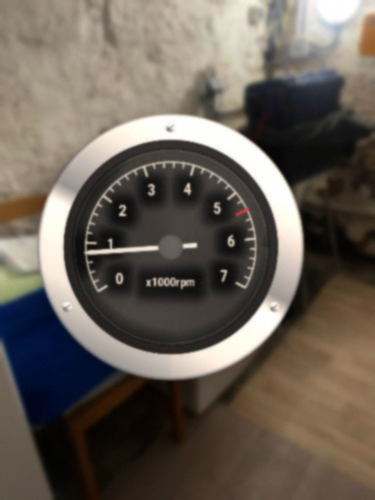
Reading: **800** rpm
